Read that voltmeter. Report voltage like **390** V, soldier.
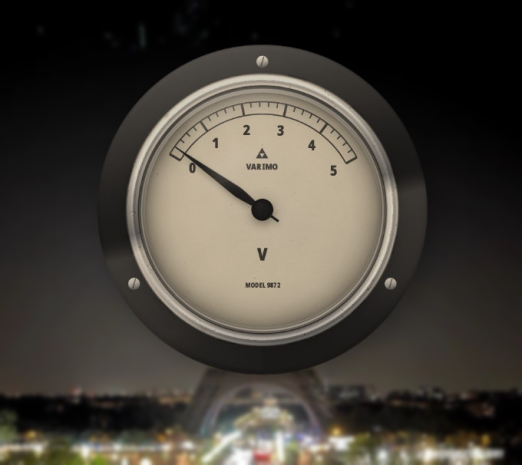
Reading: **0.2** V
